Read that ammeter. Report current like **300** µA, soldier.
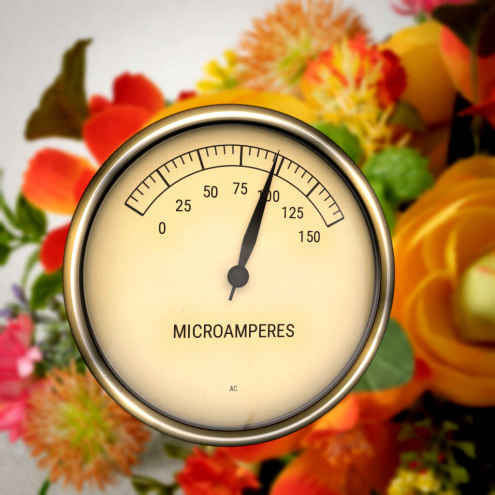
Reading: **95** µA
